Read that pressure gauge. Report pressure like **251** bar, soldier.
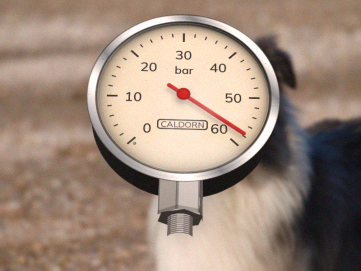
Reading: **58** bar
